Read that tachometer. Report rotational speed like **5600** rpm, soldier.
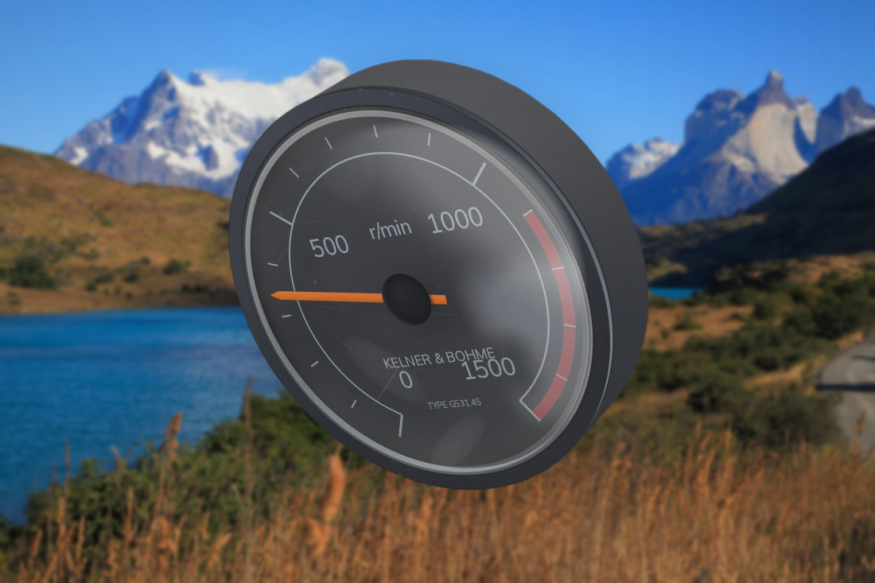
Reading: **350** rpm
